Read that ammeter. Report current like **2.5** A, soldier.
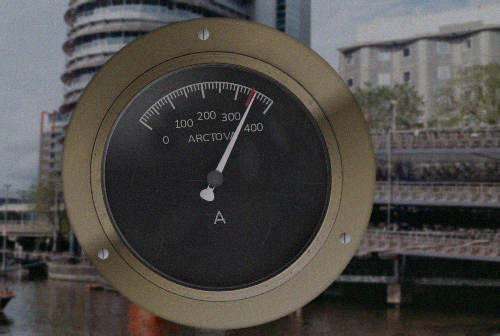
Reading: **350** A
